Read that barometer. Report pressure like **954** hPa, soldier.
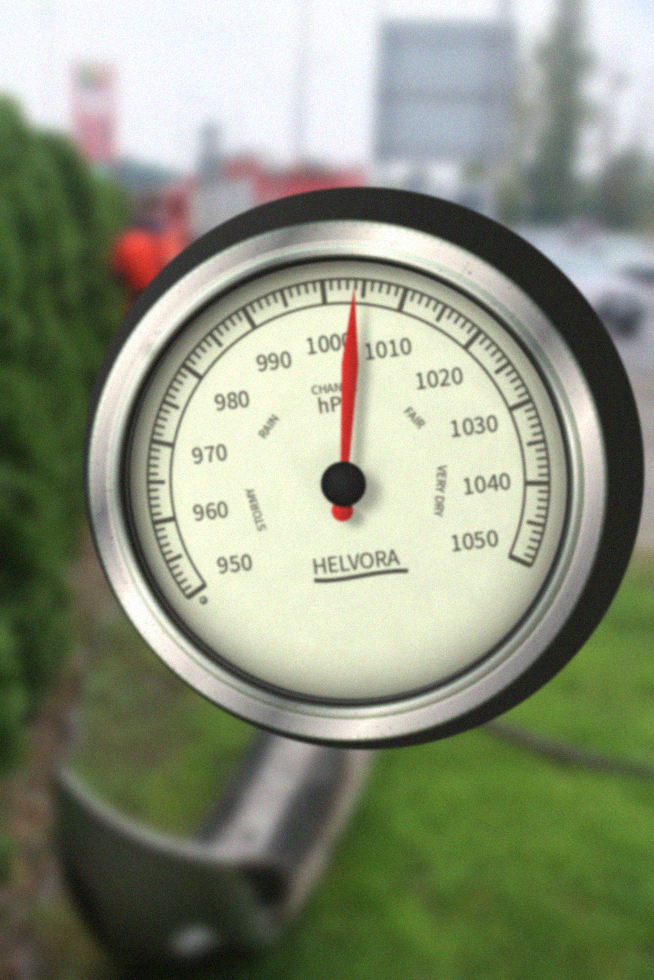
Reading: **1004** hPa
